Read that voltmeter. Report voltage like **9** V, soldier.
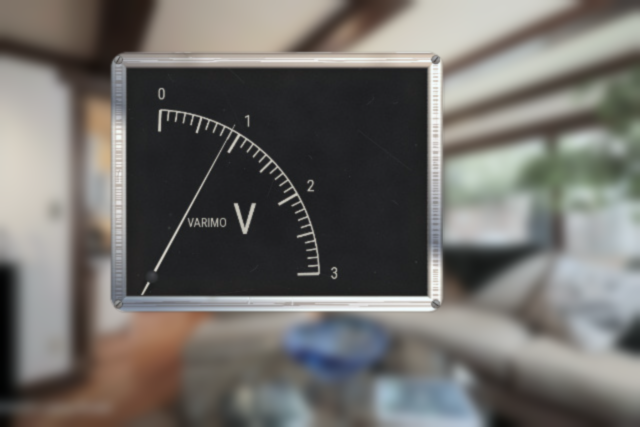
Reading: **0.9** V
